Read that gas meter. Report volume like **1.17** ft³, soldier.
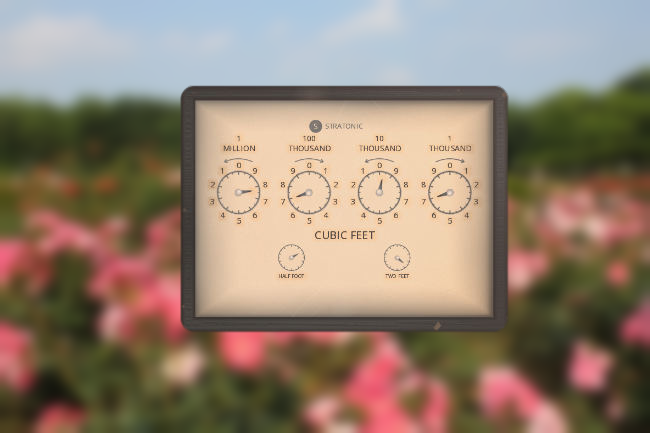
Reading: **769700** ft³
